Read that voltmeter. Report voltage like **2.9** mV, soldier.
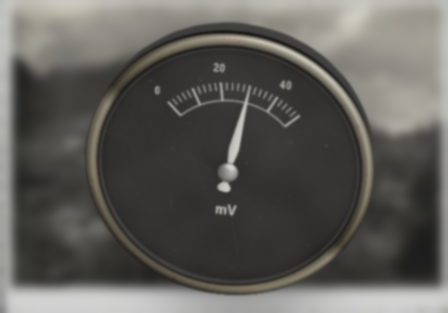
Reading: **30** mV
